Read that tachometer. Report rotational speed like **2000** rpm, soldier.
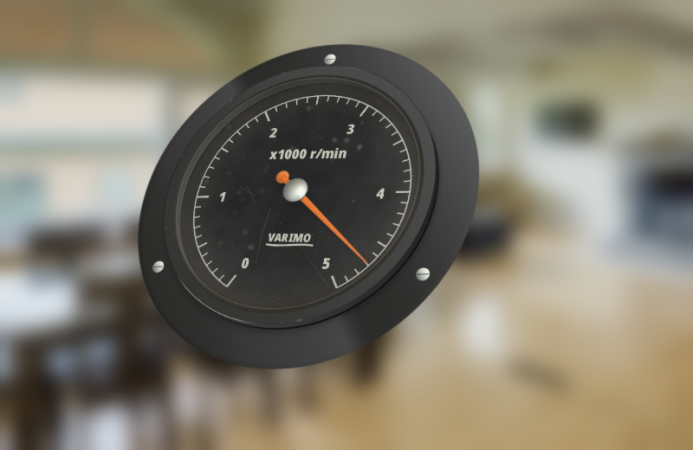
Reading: **4700** rpm
